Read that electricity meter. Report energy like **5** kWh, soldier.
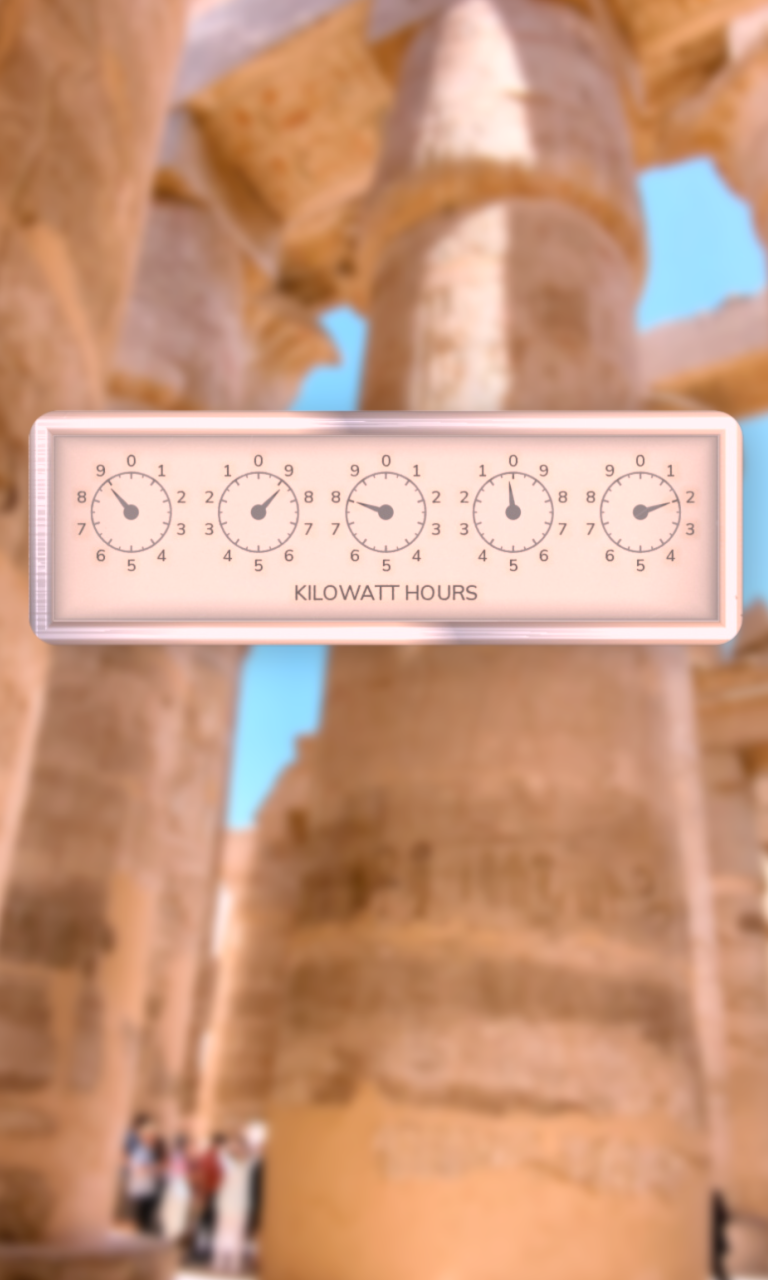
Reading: **88802** kWh
